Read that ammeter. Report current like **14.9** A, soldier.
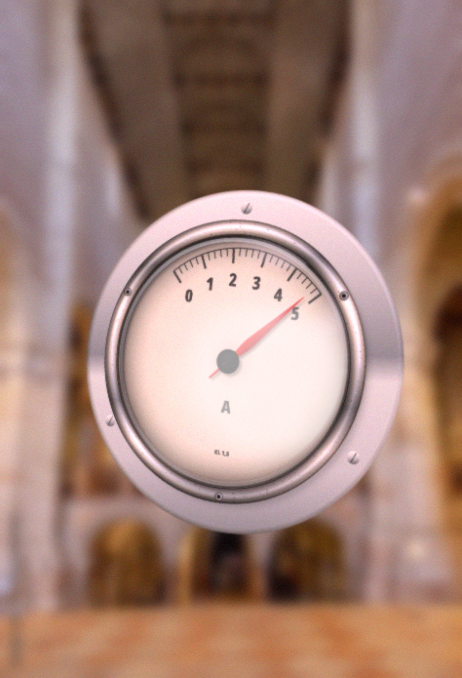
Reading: **4.8** A
